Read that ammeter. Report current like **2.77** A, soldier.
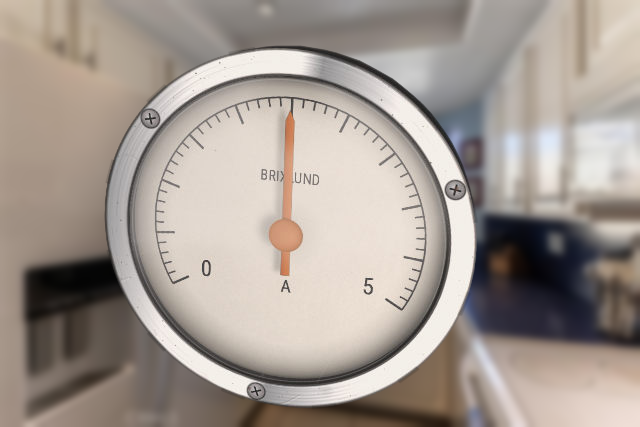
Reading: **2.5** A
